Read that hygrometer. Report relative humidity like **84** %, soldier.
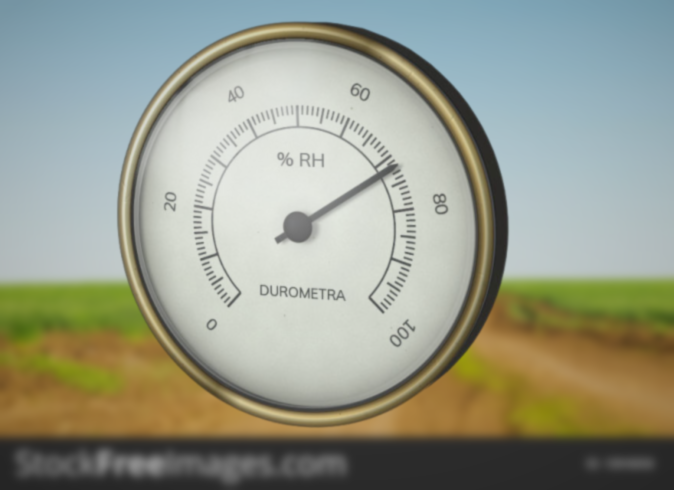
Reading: **72** %
